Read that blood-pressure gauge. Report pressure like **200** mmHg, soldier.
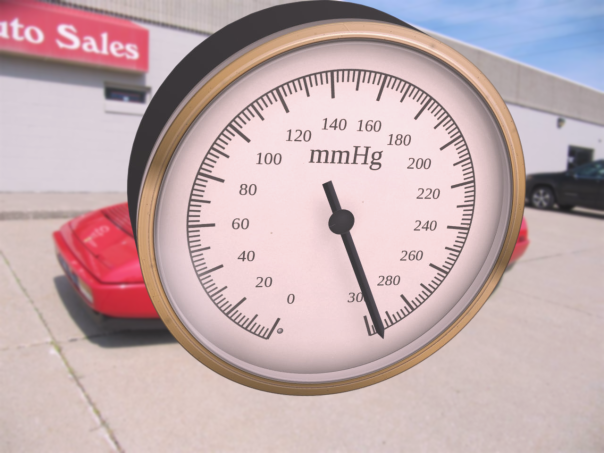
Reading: **296** mmHg
